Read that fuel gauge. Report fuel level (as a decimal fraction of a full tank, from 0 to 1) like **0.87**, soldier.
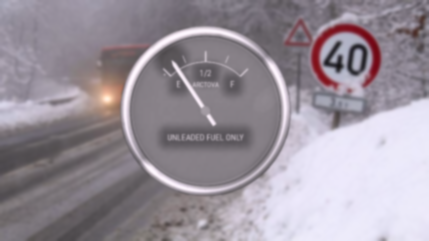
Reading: **0.125**
